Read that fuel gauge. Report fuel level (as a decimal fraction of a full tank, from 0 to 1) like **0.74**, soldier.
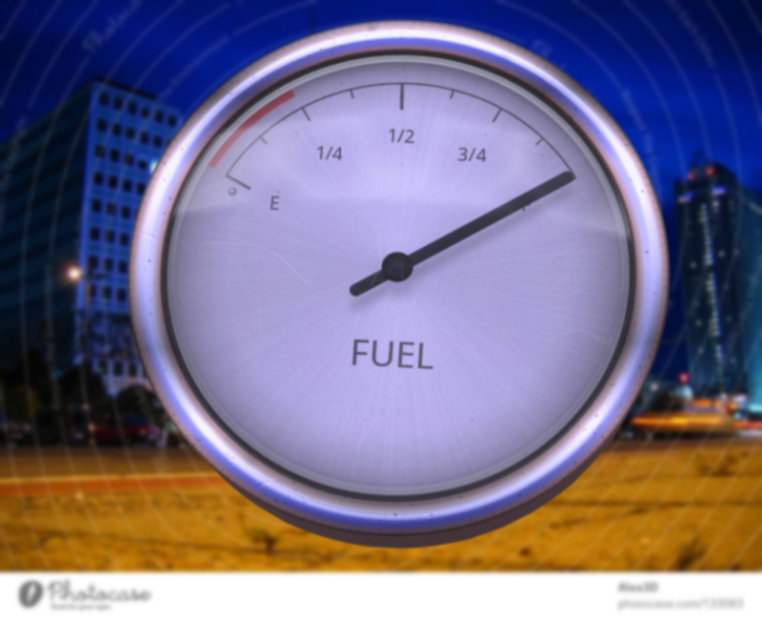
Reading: **1**
